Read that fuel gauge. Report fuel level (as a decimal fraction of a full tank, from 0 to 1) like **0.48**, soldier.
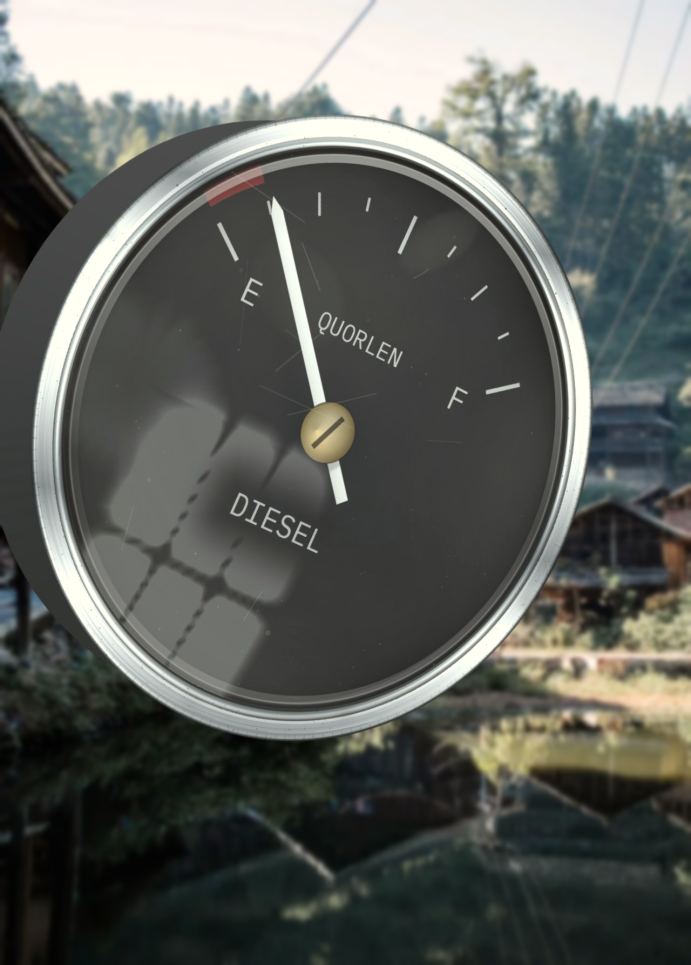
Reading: **0.125**
